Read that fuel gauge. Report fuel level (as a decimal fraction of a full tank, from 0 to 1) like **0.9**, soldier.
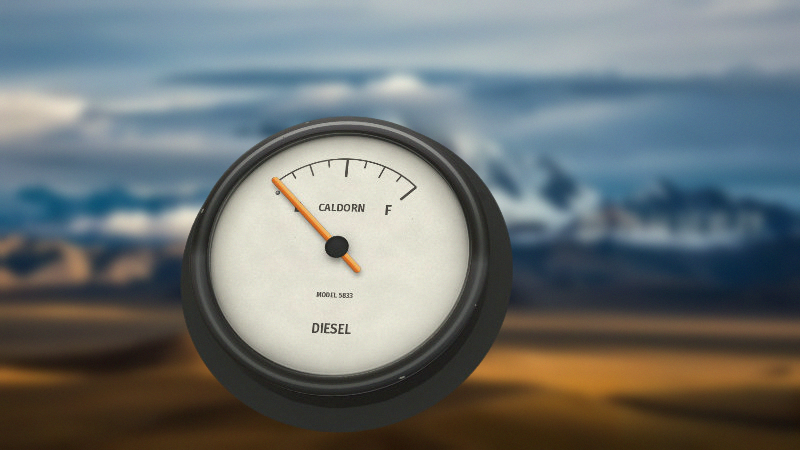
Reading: **0**
